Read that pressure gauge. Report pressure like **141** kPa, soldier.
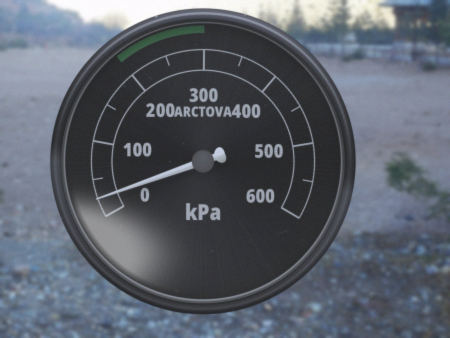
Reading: **25** kPa
